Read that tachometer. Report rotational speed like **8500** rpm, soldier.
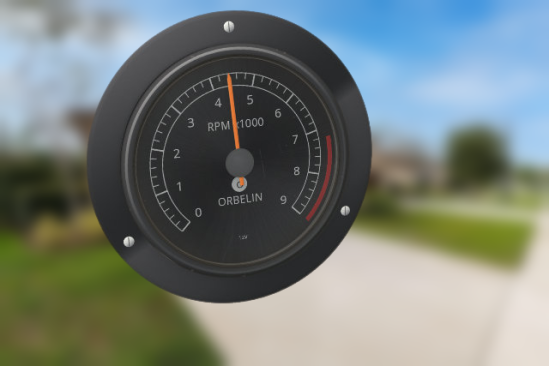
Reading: **4400** rpm
